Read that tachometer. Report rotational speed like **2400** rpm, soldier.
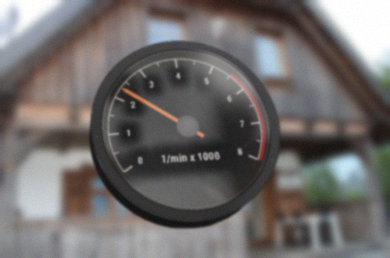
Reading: **2250** rpm
